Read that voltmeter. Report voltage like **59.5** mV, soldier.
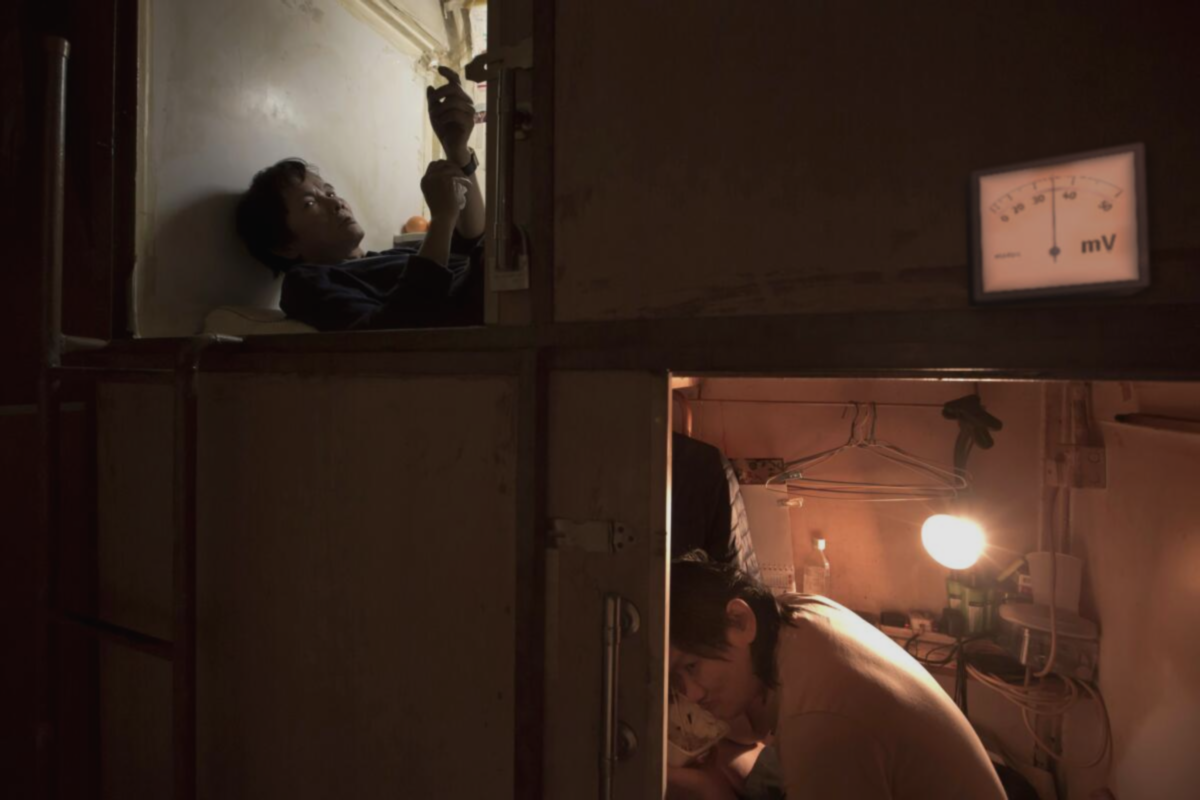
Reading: **35** mV
